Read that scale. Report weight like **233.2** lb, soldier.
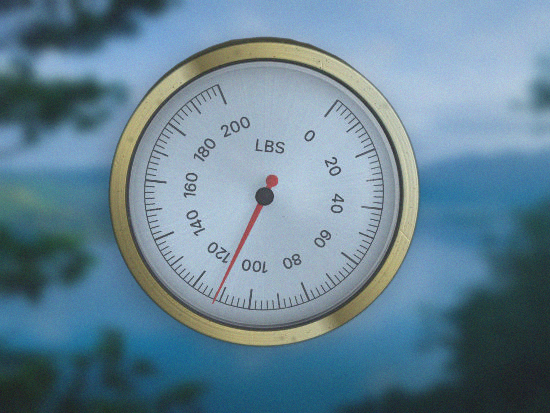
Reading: **112** lb
